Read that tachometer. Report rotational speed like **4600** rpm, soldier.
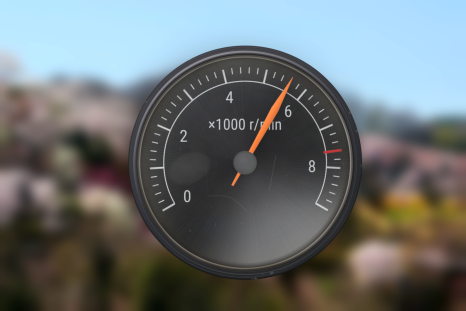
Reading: **5600** rpm
